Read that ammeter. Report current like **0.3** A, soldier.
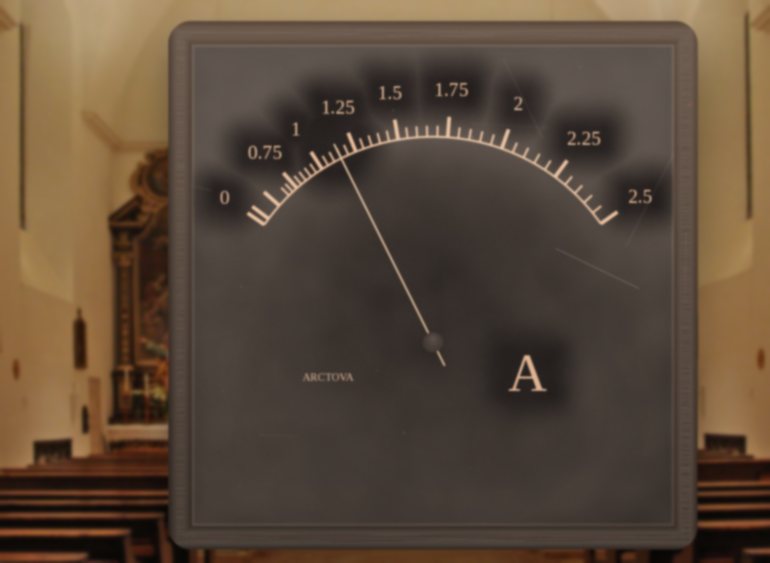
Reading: **1.15** A
